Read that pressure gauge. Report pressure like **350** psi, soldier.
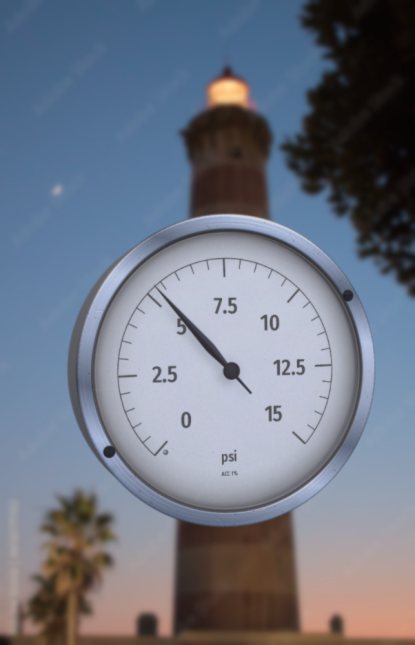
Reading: **5.25** psi
